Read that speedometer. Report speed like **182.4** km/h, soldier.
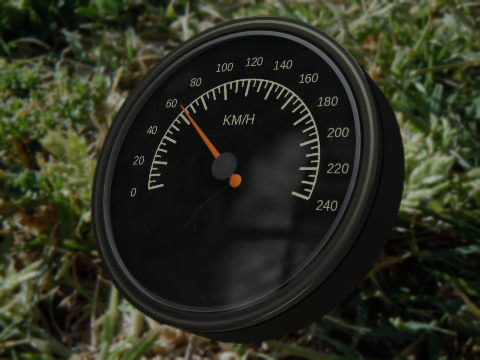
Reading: **65** km/h
